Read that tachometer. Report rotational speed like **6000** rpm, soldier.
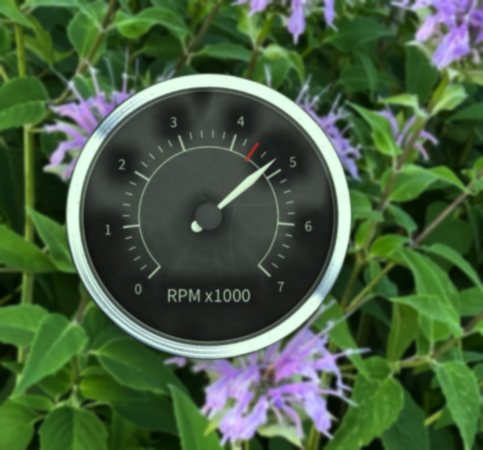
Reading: **4800** rpm
